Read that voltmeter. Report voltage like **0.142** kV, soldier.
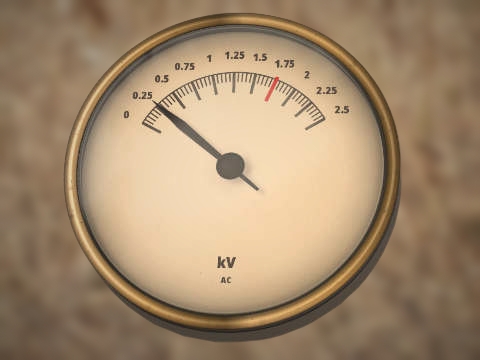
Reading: **0.25** kV
